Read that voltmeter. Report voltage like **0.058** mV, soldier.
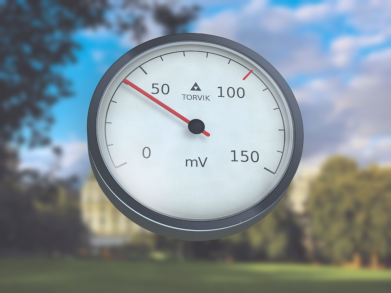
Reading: **40** mV
